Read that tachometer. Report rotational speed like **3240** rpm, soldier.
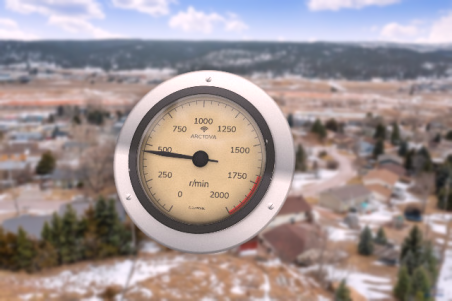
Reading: **450** rpm
